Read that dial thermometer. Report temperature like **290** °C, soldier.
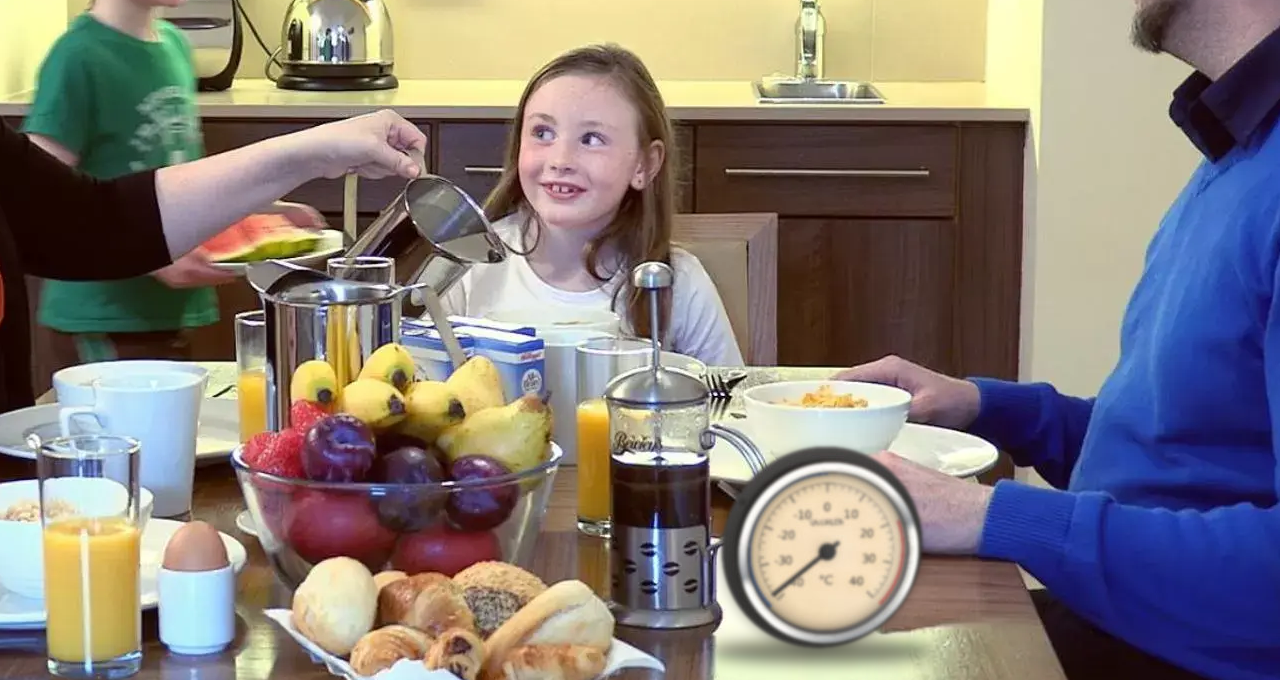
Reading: **-38** °C
